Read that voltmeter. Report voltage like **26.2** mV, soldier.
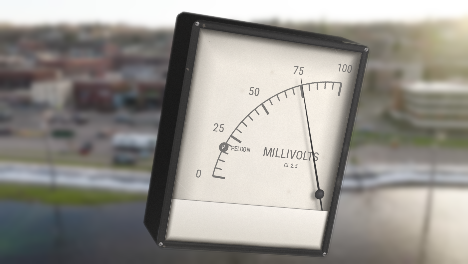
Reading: **75** mV
